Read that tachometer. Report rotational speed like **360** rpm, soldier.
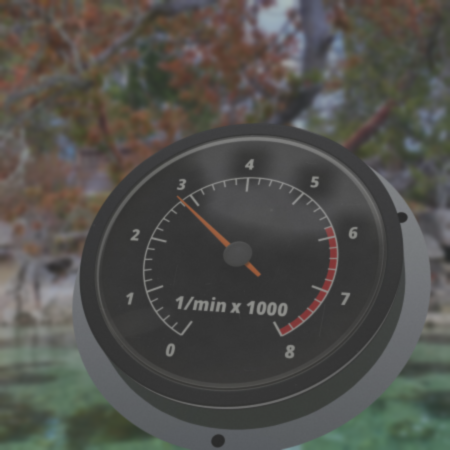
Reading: **2800** rpm
